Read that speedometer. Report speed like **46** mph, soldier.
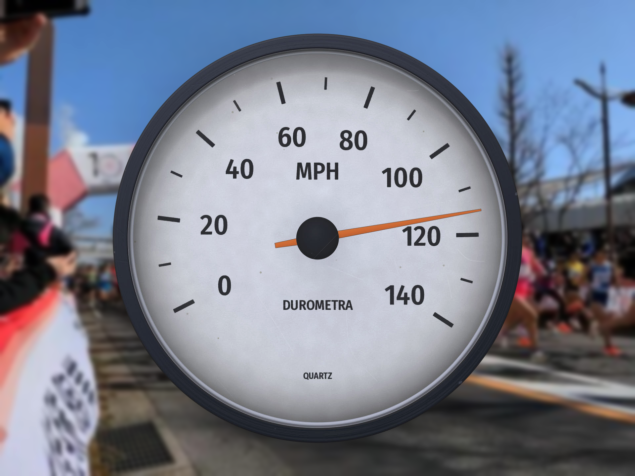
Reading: **115** mph
